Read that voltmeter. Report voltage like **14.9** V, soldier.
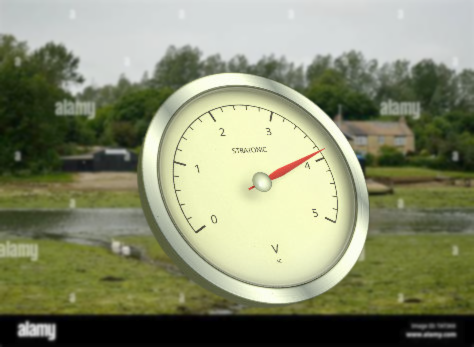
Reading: **3.9** V
